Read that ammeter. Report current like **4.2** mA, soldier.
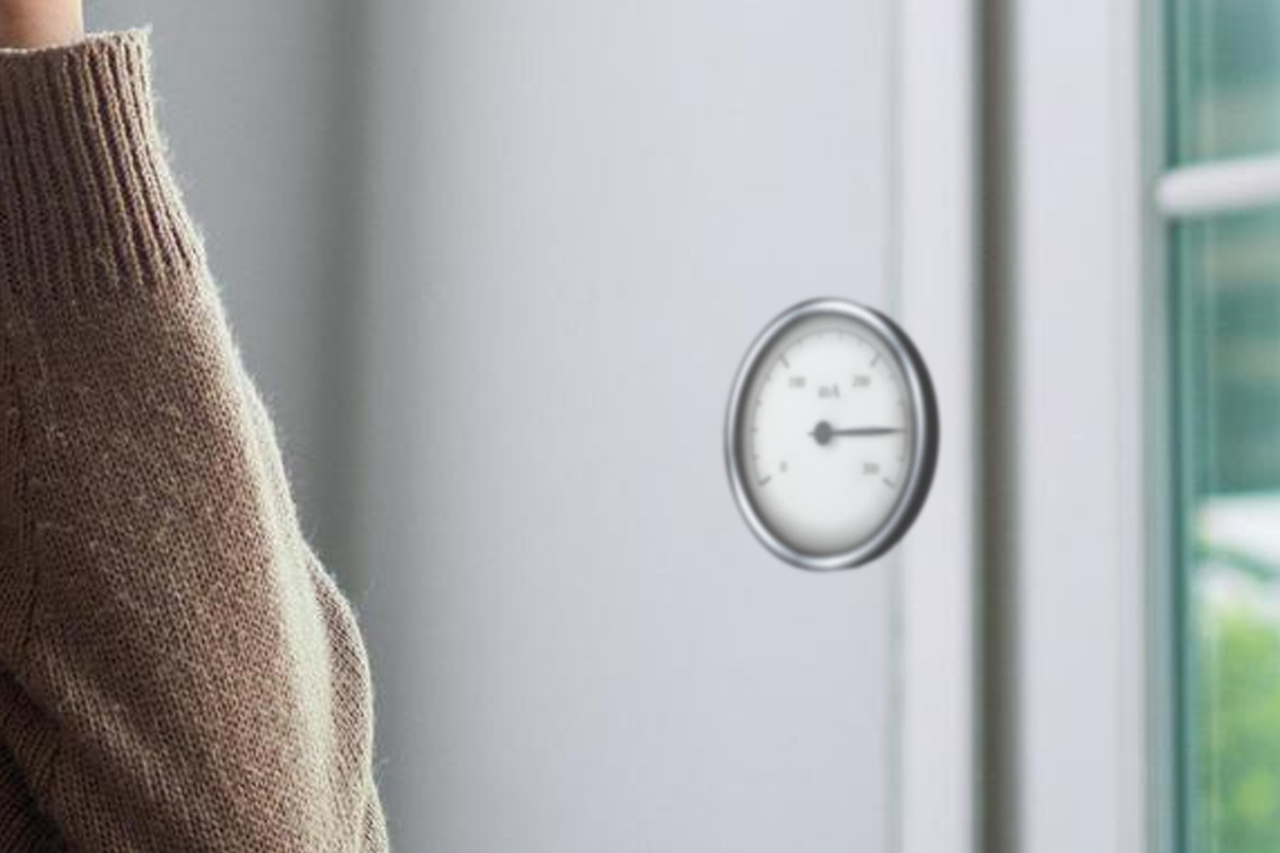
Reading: **260** mA
